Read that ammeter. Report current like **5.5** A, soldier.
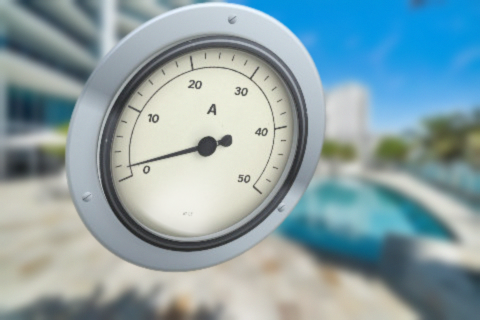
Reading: **2** A
